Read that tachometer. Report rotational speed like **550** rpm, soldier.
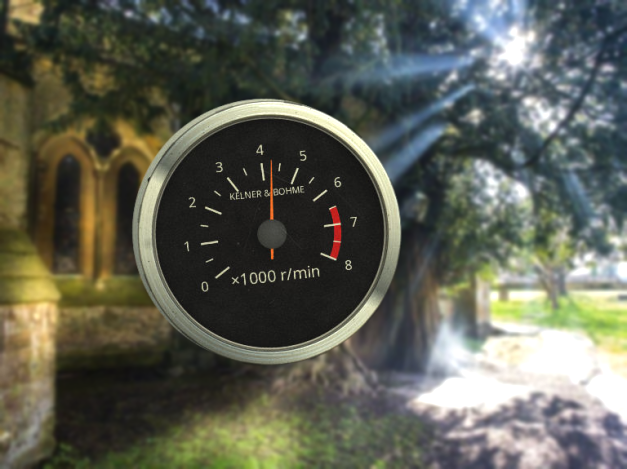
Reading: **4250** rpm
